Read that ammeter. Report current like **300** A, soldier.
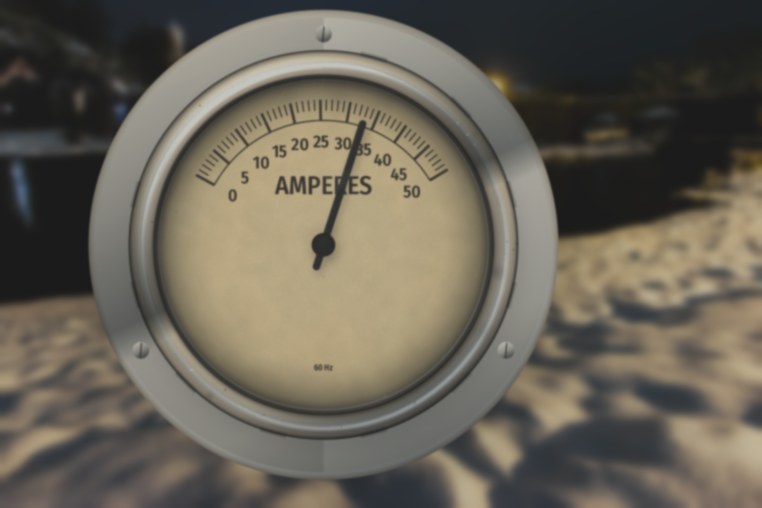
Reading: **33** A
